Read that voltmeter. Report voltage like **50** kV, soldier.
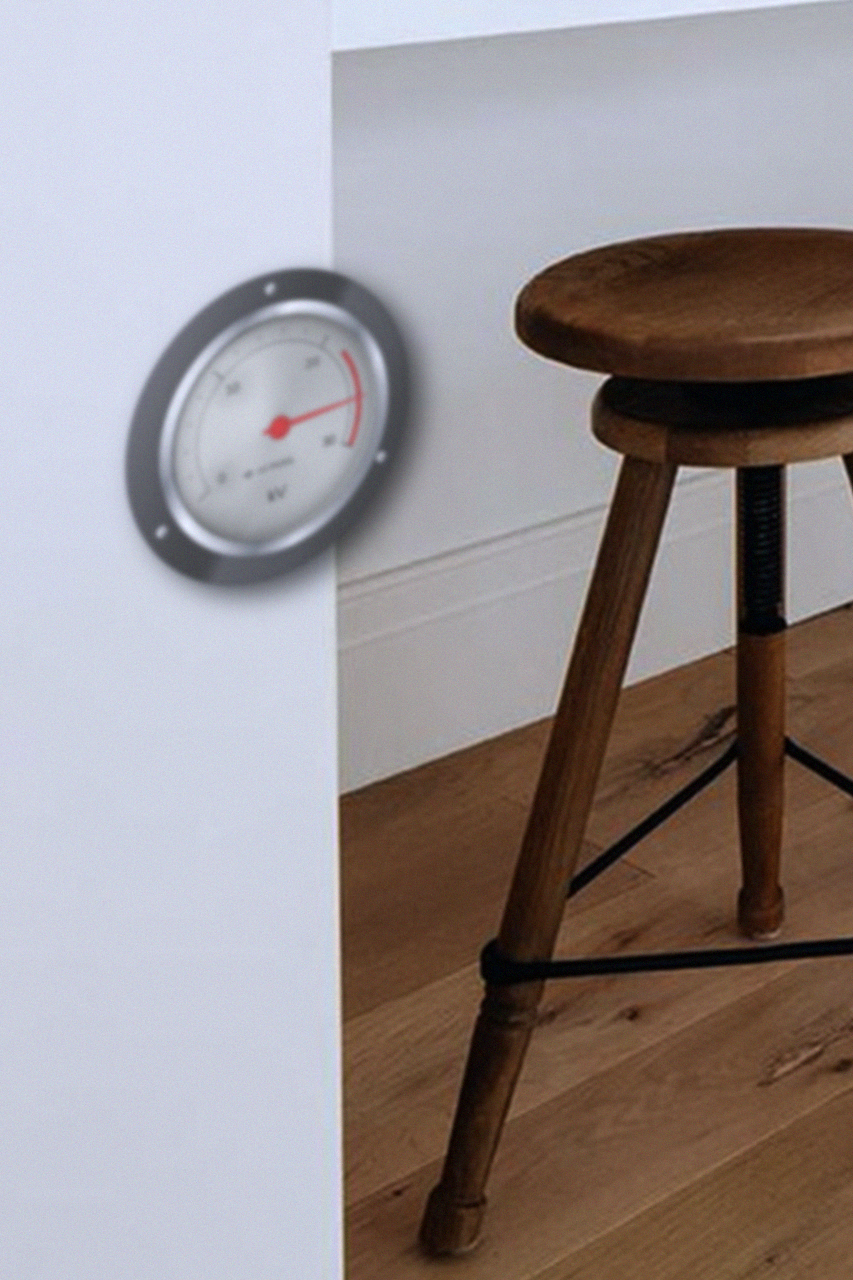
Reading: **26** kV
